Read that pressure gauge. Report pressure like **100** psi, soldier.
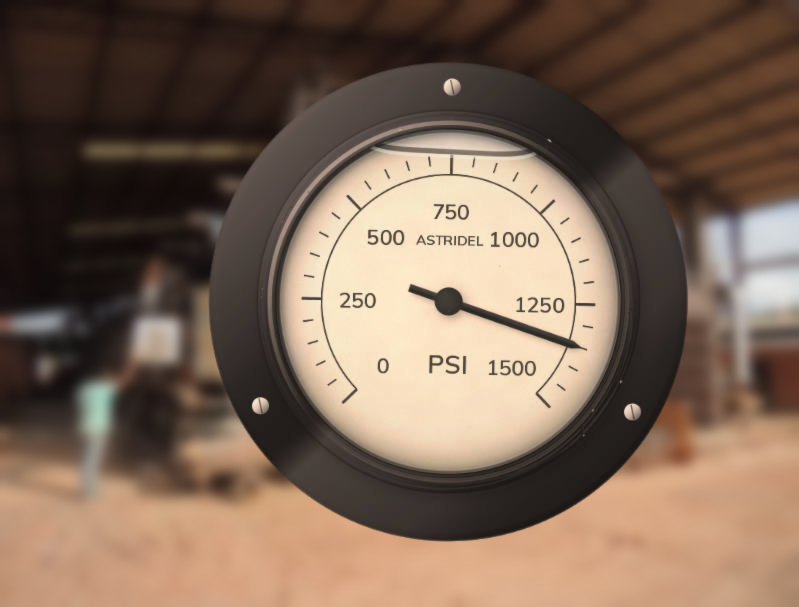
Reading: **1350** psi
